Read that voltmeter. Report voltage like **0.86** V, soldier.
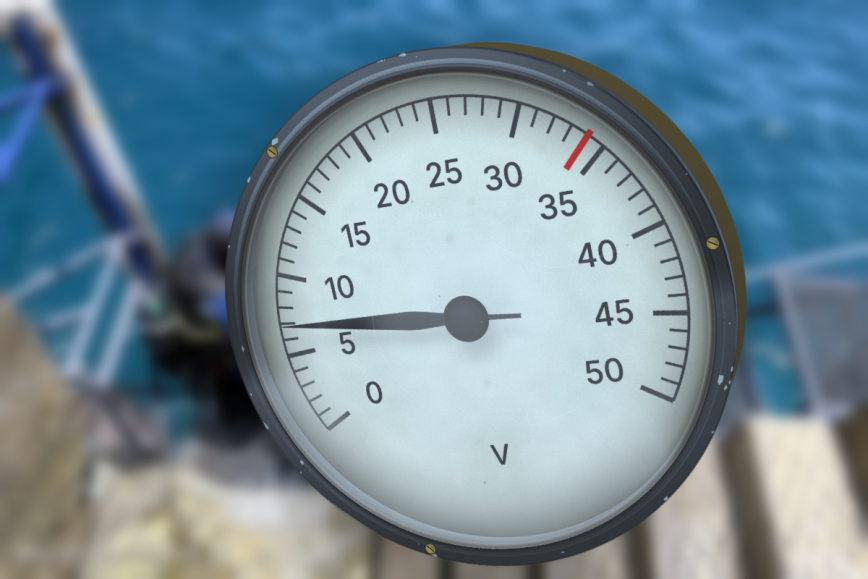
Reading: **7** V
